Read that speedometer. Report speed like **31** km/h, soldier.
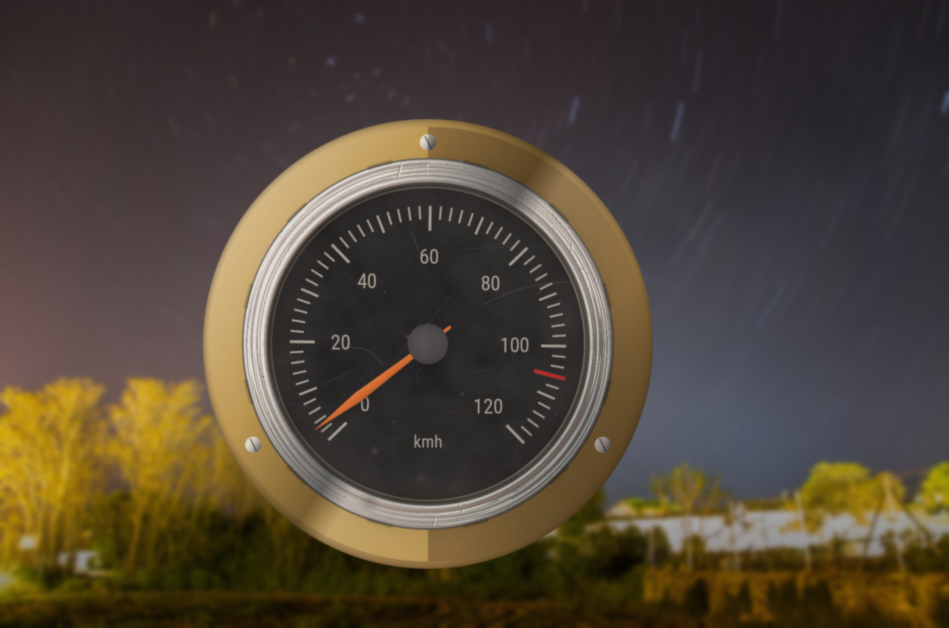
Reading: **3** km/h
